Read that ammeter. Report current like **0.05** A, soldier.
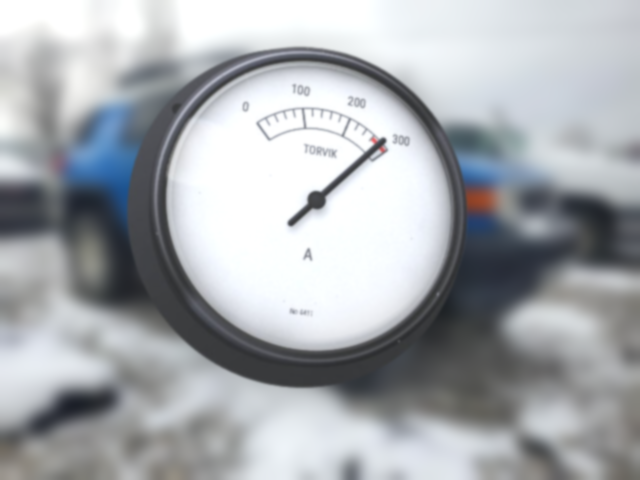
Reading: **280** A
